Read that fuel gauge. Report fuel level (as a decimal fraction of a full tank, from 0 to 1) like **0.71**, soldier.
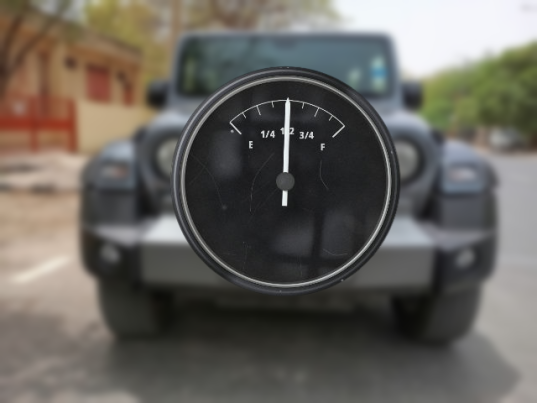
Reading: **0.5**
